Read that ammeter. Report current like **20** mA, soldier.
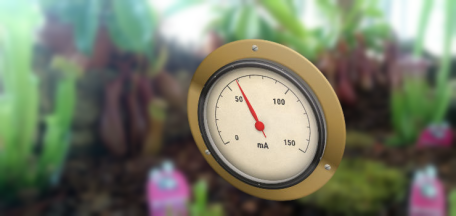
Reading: **60** mA
